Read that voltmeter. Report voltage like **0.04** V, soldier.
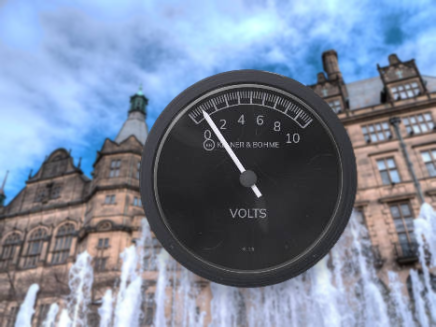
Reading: **1** V
